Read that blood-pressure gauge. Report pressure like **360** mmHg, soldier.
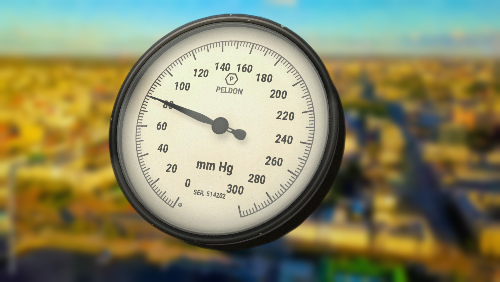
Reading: **80** mmHg
